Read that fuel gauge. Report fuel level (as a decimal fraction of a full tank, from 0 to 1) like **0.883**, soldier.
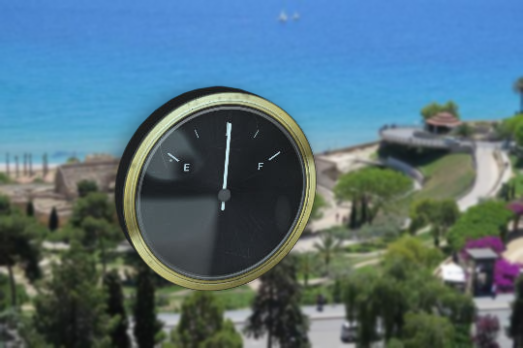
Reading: **0.5**
